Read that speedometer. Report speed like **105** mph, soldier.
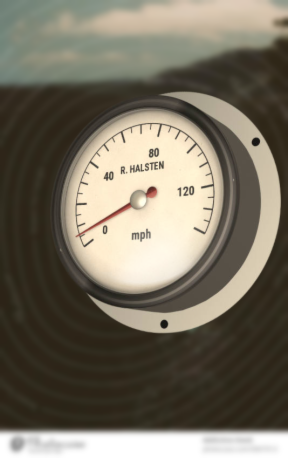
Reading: **5** mph
